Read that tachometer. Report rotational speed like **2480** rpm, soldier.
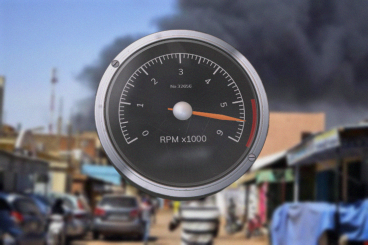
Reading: **5500** rpm
